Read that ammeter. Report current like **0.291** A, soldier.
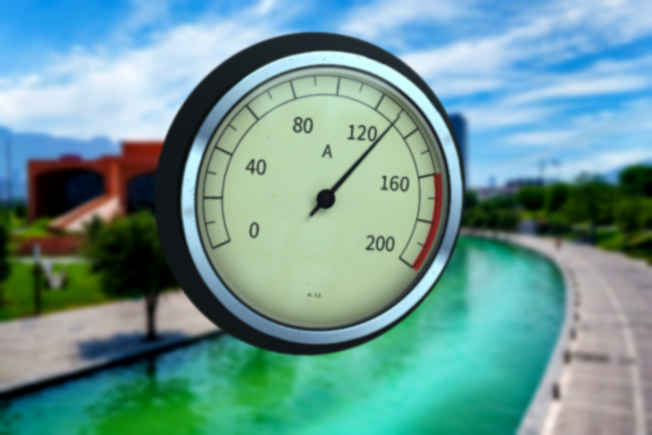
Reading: **130** A
